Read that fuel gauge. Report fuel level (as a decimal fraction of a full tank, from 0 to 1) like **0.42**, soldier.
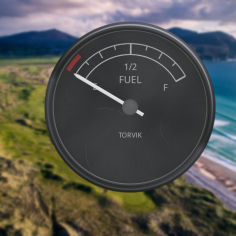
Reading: **0**
